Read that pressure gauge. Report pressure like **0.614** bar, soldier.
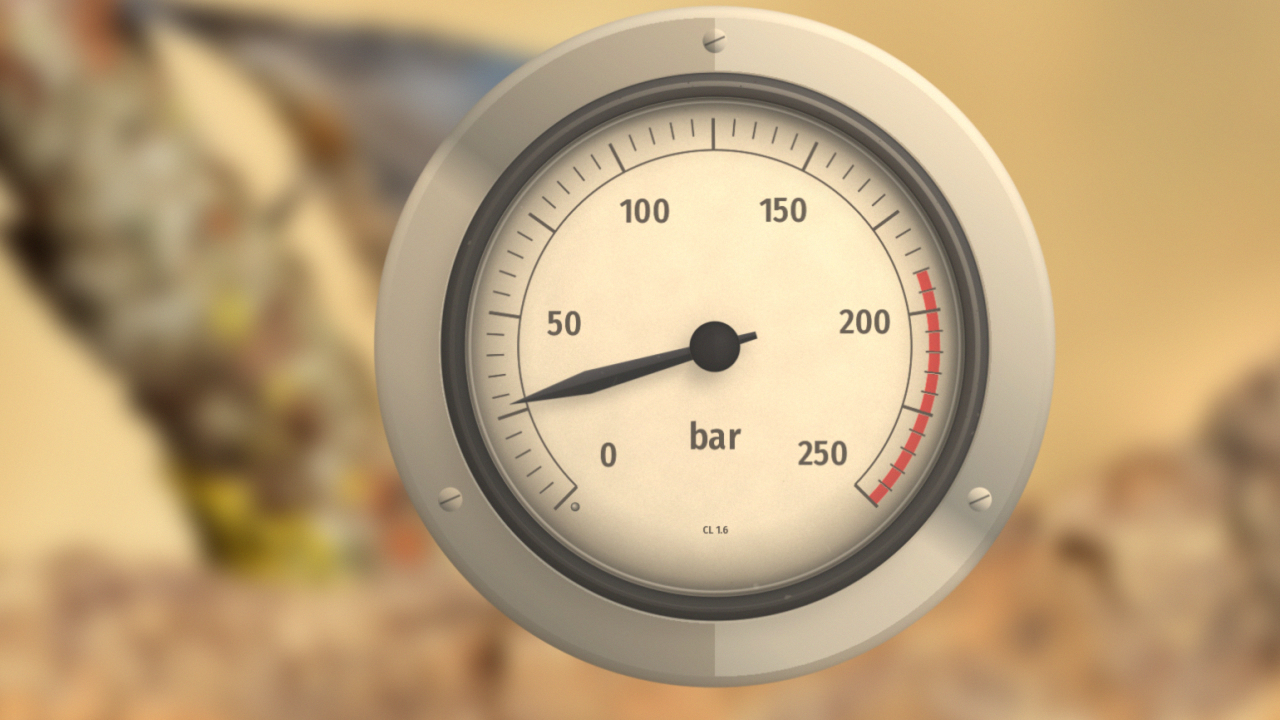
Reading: **27.5** bar
